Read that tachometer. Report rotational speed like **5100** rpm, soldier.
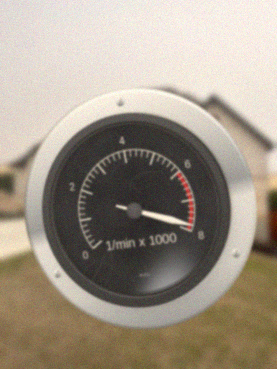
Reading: **7800** rpm
